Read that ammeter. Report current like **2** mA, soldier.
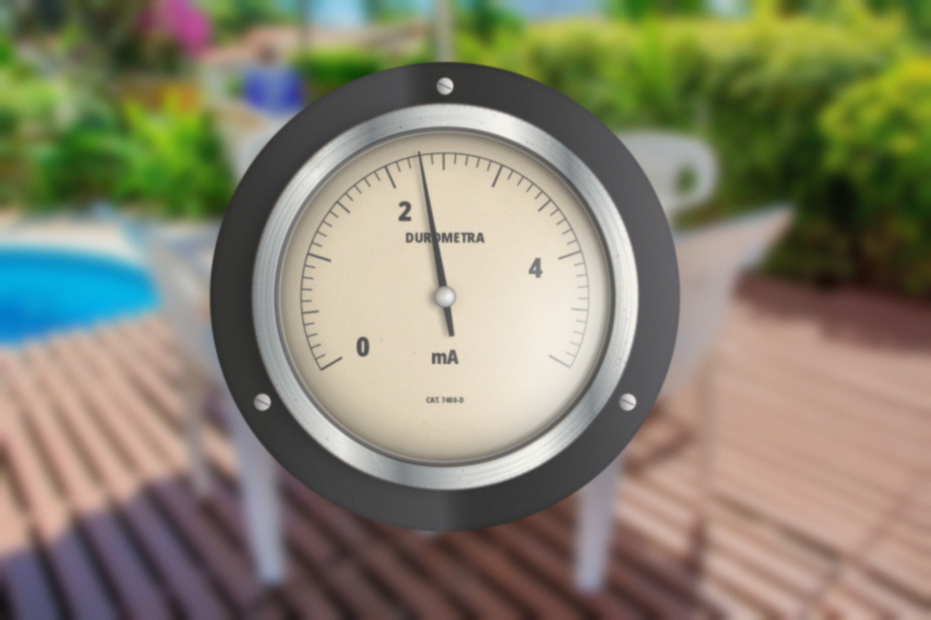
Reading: **2.3** mA
